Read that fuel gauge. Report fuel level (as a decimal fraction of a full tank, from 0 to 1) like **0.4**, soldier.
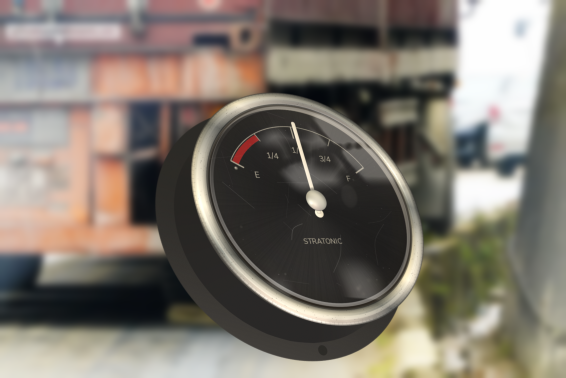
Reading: **0.5**
